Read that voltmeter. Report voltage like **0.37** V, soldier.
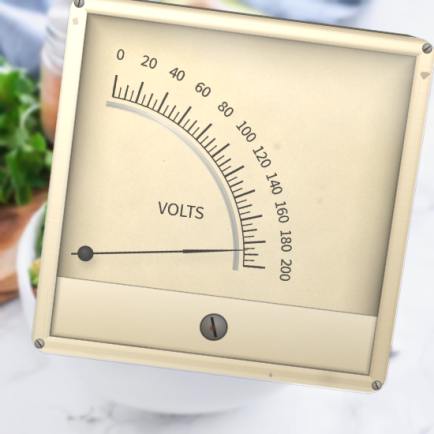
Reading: **185** V
